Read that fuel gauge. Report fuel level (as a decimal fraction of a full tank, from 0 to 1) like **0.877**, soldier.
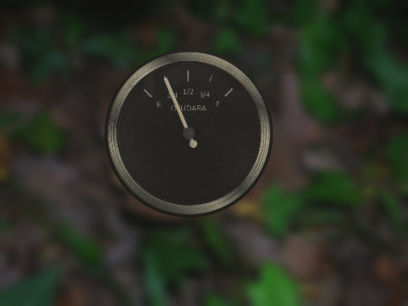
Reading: **0.25**
